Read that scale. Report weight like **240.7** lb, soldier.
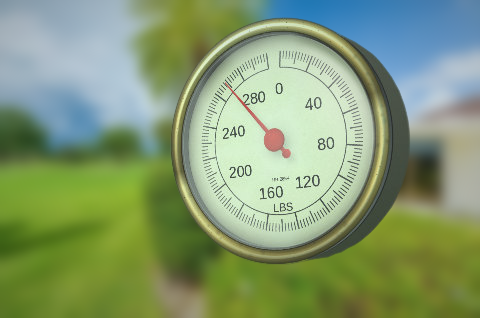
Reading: **270** lb
